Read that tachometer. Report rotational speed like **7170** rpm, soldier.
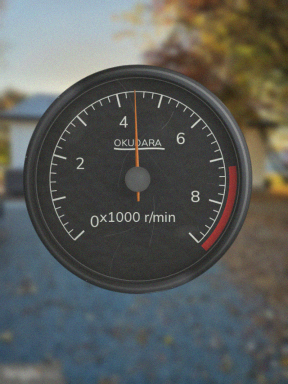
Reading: **4400** rpm
